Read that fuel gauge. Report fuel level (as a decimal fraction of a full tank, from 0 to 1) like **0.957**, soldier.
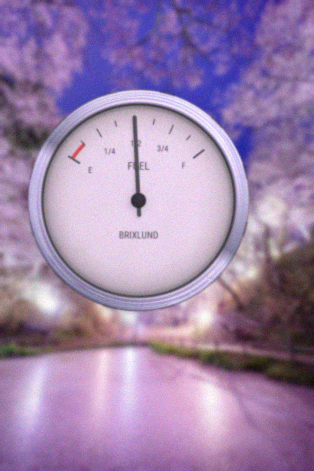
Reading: **0.5**
